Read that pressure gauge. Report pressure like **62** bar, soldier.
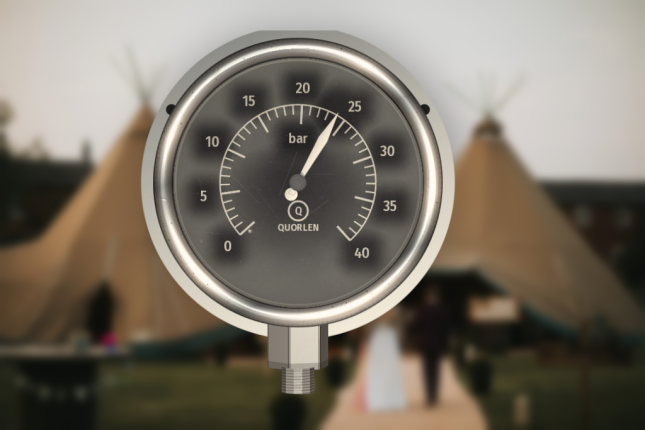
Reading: **24** bar
